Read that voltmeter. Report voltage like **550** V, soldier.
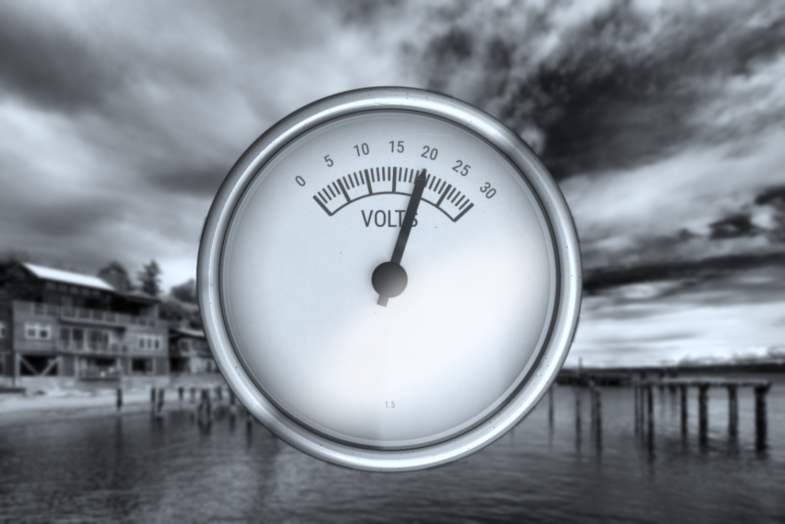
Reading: **20** V
